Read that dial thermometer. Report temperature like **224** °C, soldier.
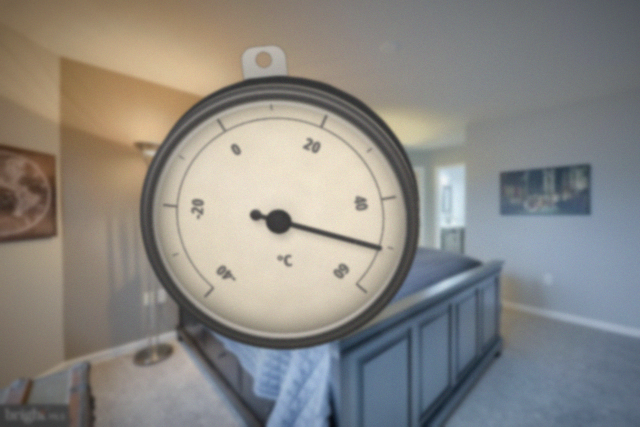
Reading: **50** °C
